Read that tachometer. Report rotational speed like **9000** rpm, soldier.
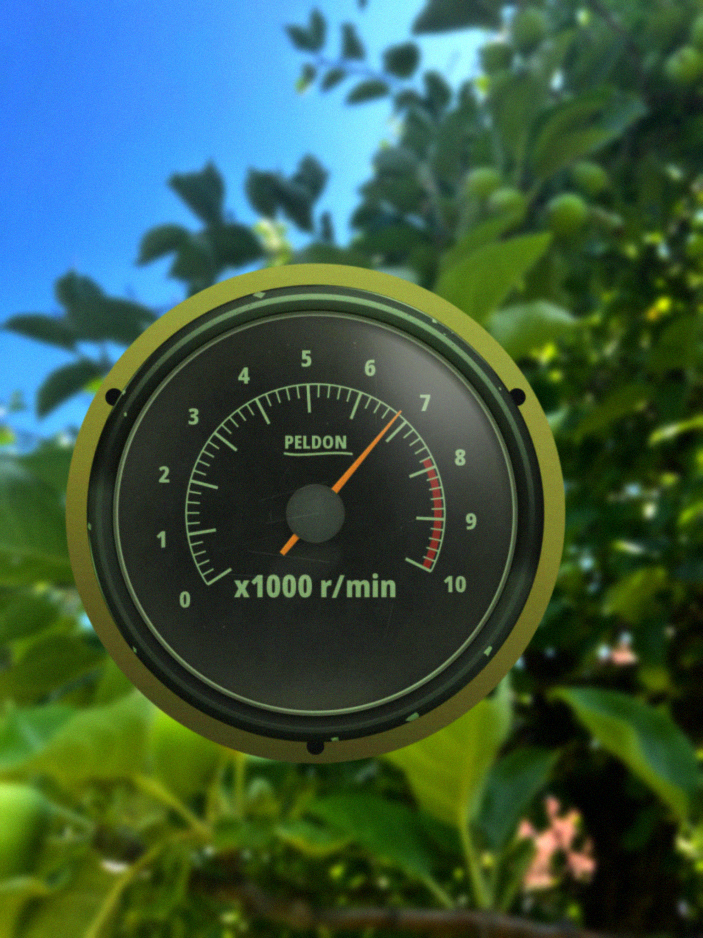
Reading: **6800** rpm
